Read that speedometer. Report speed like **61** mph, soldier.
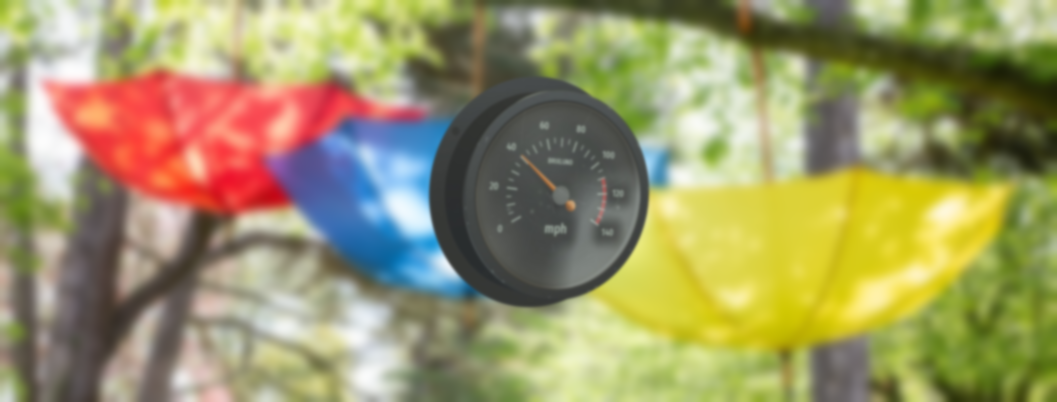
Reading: **40** mph
